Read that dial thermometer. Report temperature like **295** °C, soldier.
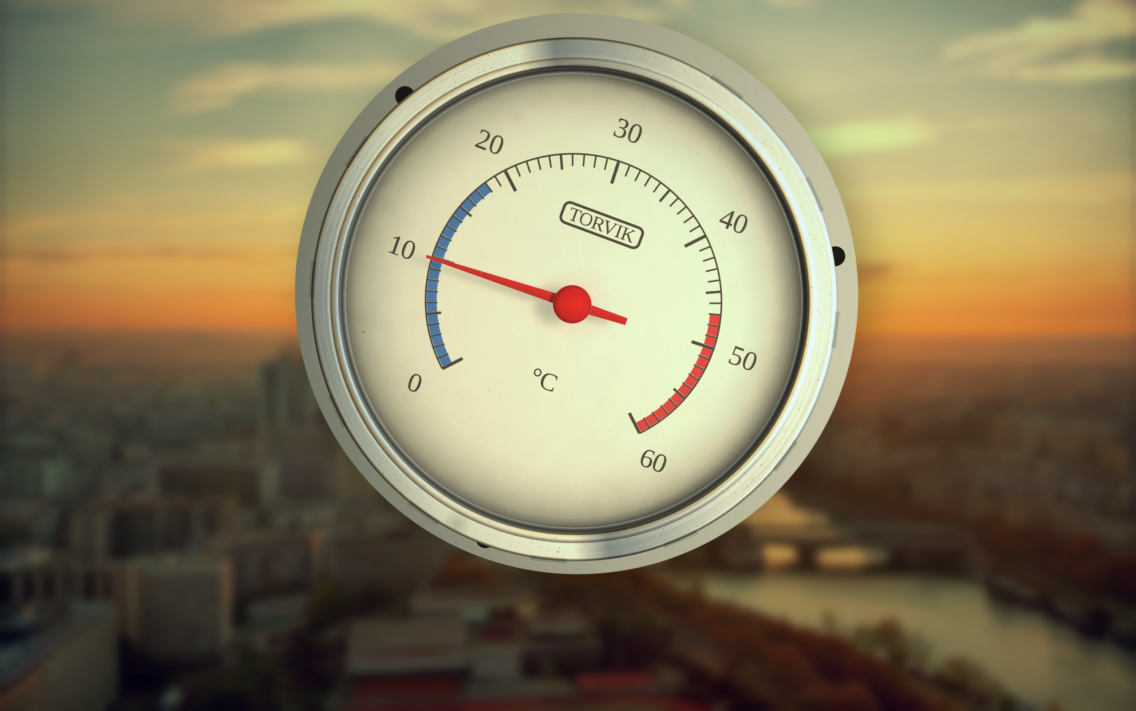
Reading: **10** °C
